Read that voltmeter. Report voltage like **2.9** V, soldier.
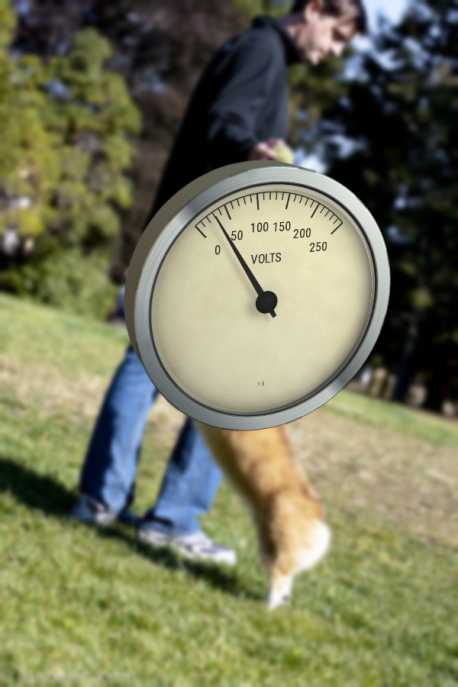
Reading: **30** V
